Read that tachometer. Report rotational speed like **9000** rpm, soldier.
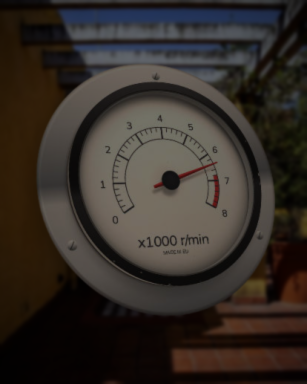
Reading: **6400** rpm
